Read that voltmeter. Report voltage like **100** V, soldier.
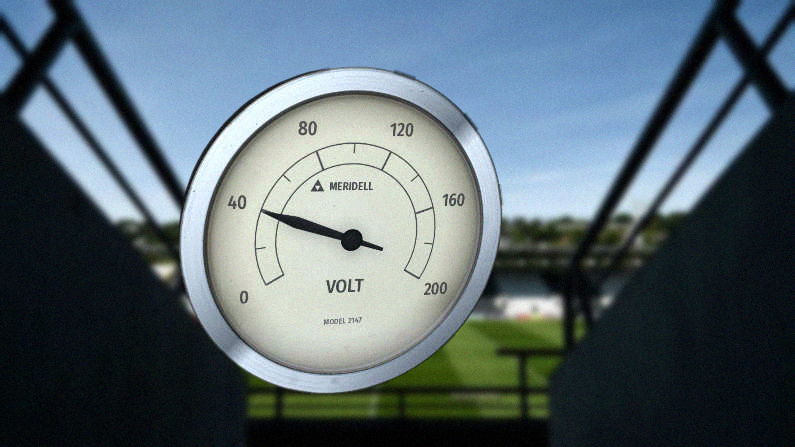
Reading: **40** V
